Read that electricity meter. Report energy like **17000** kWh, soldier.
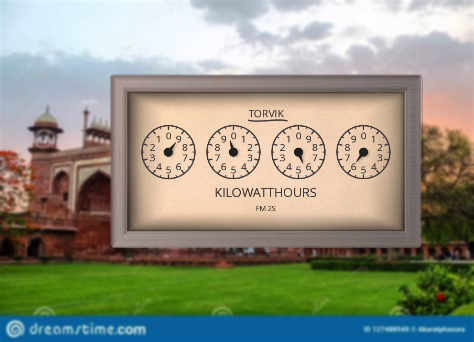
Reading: **8956** kWh
